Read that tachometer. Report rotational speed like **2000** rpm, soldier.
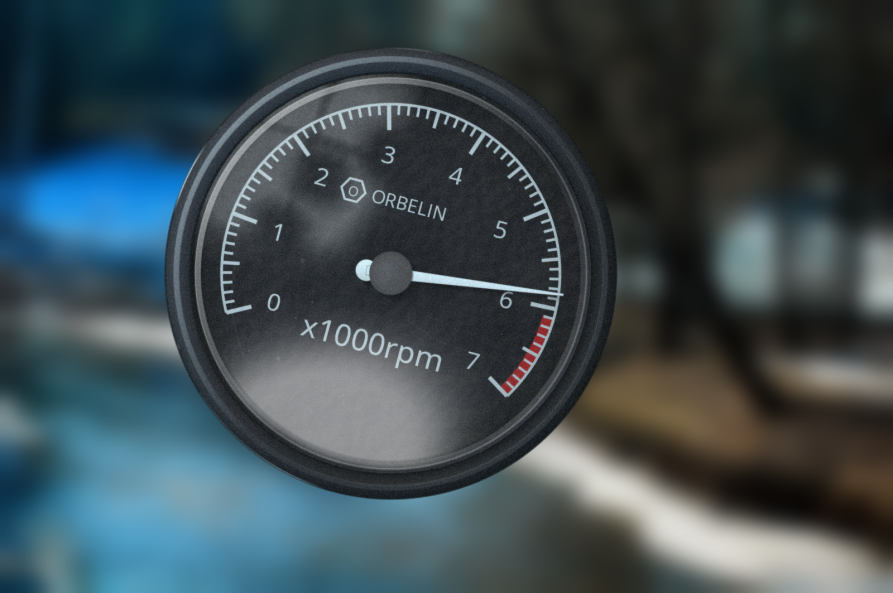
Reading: **5850** rpm
